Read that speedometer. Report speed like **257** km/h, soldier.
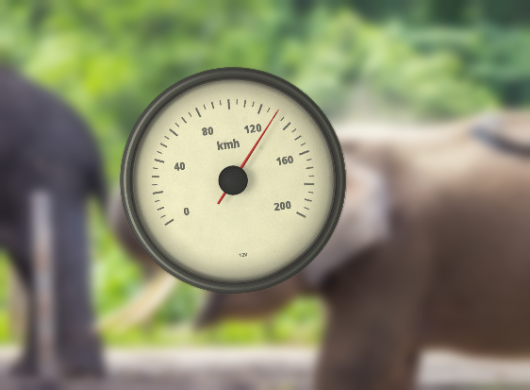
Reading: **130** km/h
